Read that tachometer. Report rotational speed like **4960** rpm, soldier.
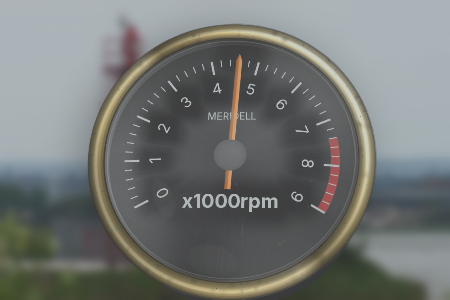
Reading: **4600** rpm
